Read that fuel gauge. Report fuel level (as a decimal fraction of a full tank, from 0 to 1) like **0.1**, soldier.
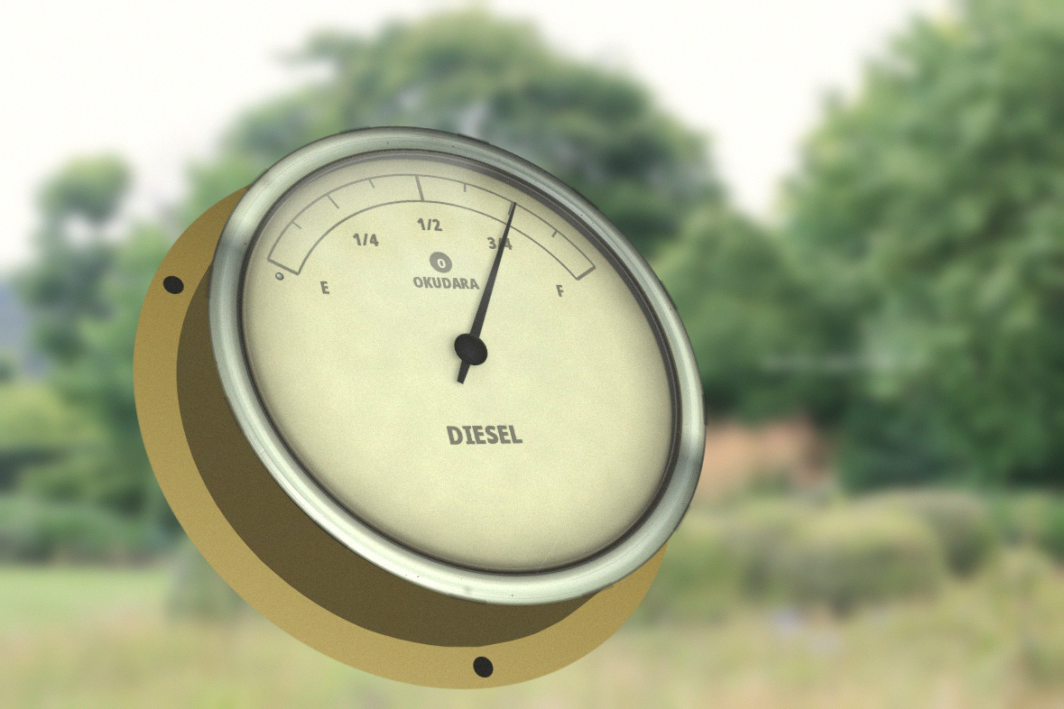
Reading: **0.75**
